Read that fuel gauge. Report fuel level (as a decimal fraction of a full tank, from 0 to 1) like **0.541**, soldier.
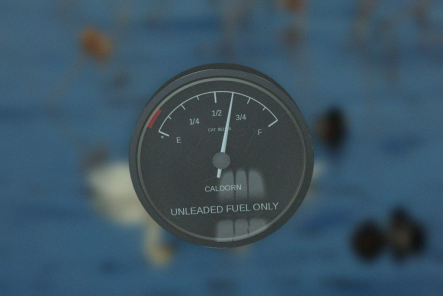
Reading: **0.625**
